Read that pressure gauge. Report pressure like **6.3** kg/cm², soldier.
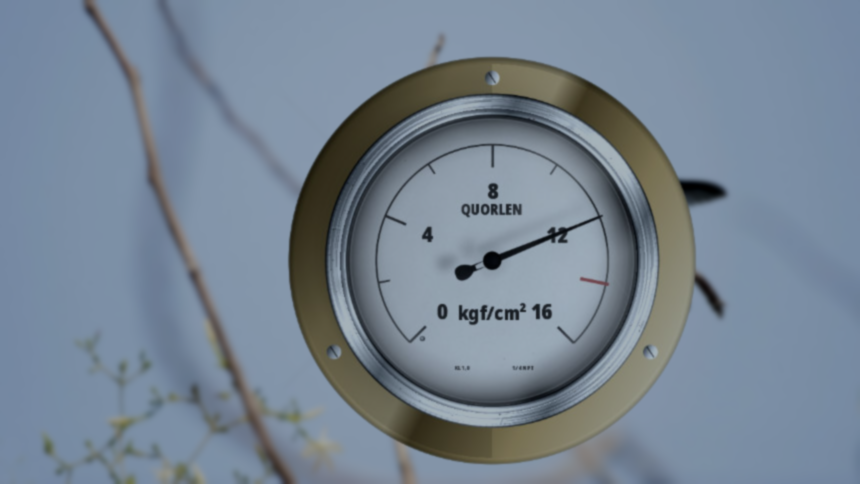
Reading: **12** kg/cm²
